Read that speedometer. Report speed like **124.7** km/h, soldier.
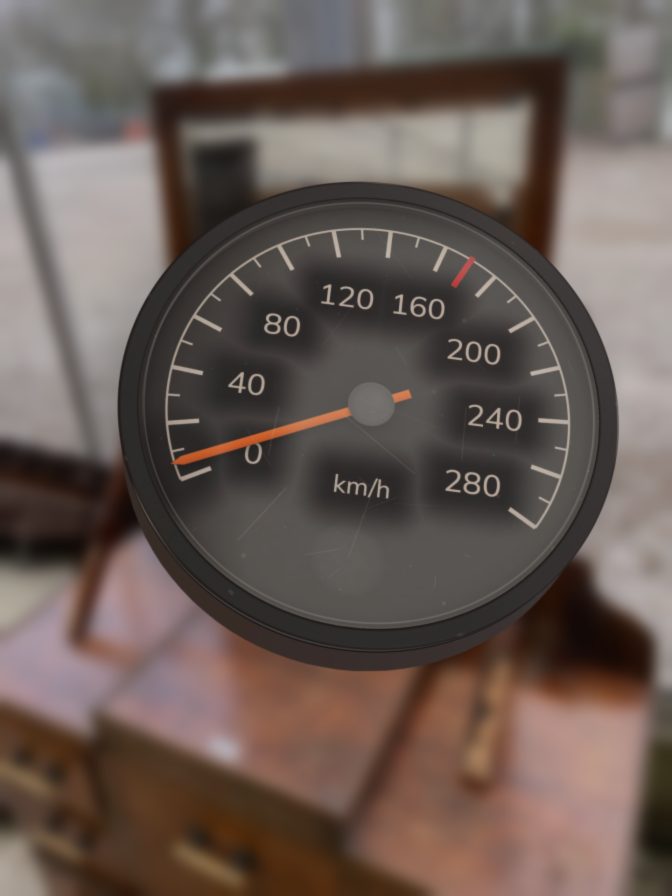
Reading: **5** km/h
